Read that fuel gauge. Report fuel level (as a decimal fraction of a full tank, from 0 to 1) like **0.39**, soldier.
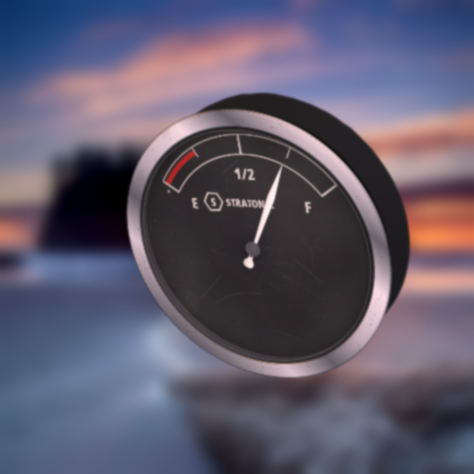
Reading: **0.75**
